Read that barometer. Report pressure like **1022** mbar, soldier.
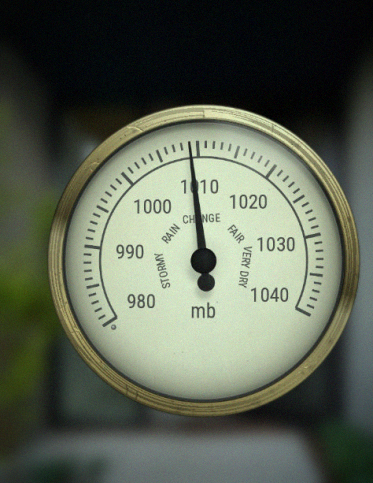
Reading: **1009** mbar
